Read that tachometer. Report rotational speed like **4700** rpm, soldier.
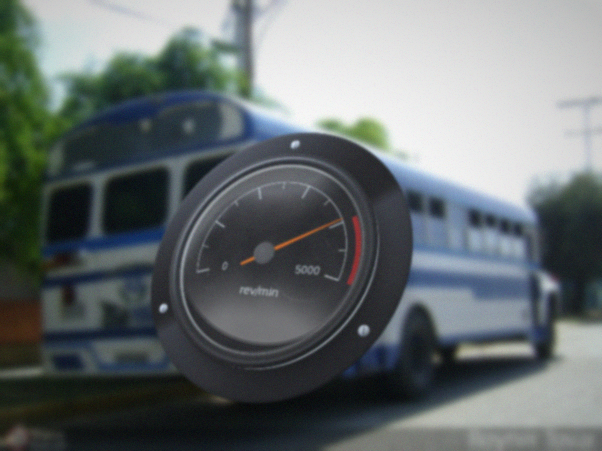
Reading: **4000** rpm
